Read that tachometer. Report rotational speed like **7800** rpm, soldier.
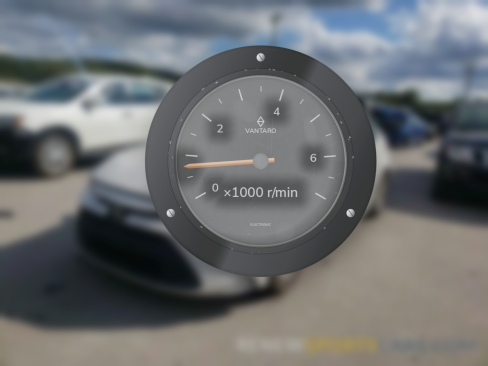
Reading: **750** rpm
